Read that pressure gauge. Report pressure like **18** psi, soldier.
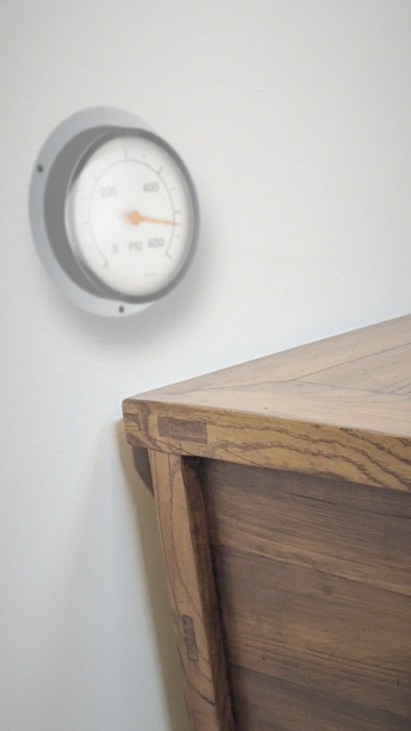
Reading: **525** psi
